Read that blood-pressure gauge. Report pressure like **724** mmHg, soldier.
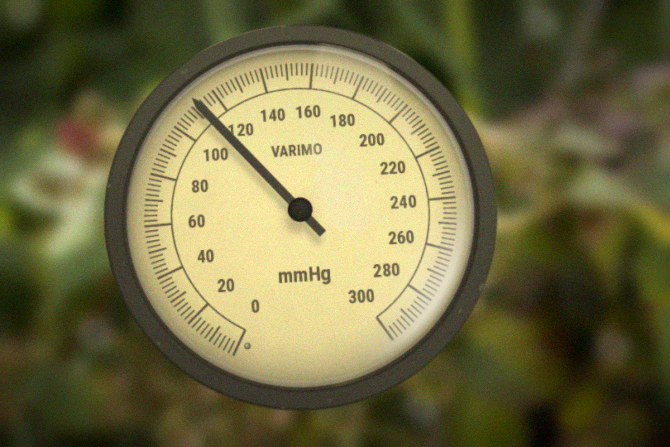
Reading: **112** mmHg
